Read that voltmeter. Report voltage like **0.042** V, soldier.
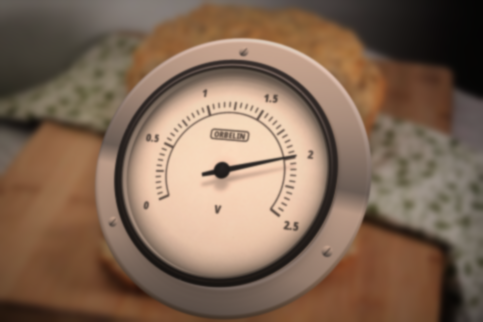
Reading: **2** V
